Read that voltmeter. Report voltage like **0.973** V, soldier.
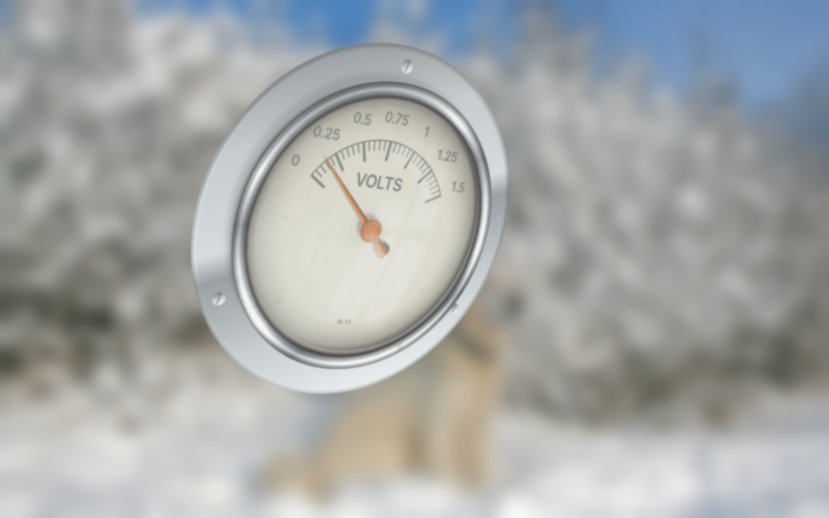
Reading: **0.15** V
